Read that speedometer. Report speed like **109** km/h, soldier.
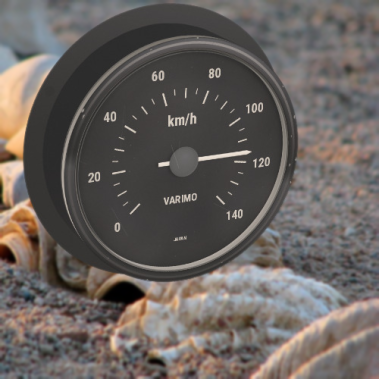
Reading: **115** km/h
